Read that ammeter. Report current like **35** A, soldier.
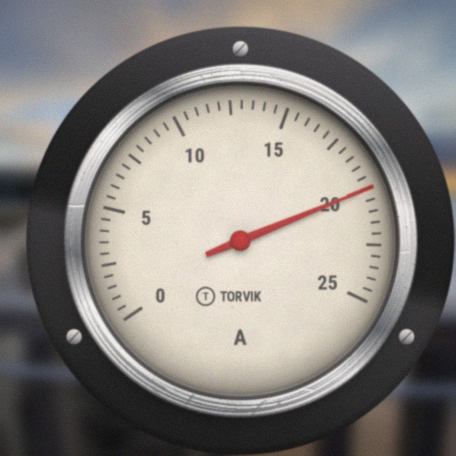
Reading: **20** A
